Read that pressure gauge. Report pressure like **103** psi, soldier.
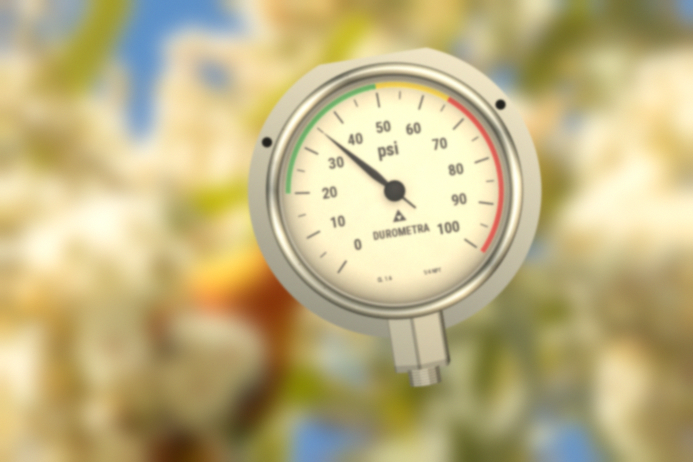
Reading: **35** psi
